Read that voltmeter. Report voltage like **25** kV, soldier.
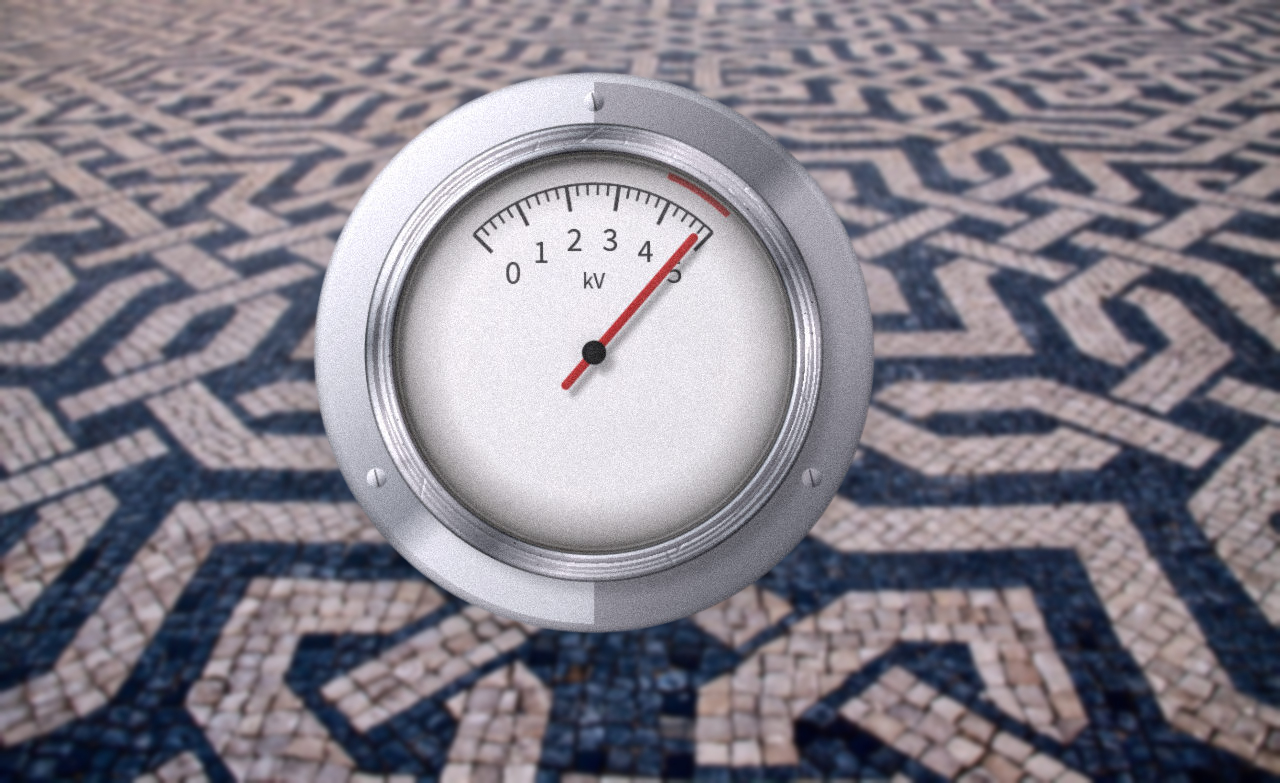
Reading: **4.8** kV
